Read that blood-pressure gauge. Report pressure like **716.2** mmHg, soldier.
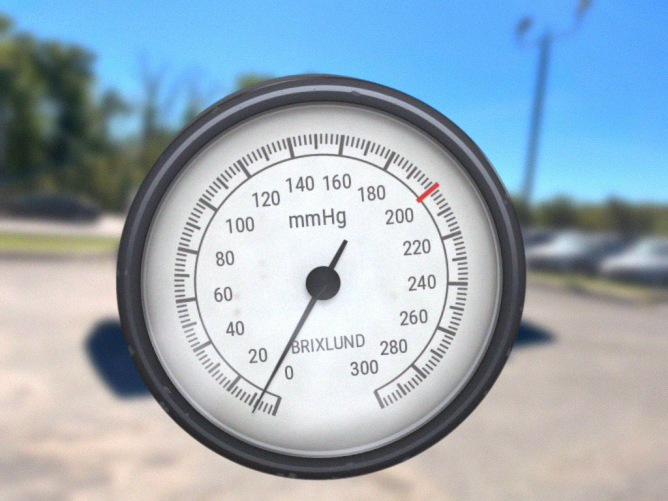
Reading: **8** mmHg
